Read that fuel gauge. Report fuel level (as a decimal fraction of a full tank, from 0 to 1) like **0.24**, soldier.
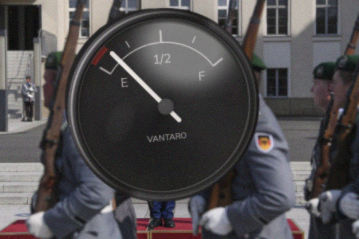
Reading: **0.125**
